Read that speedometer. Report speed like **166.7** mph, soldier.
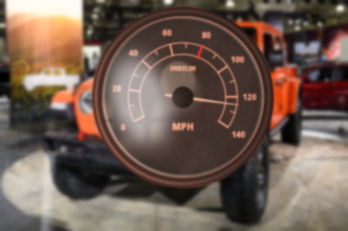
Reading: **125** mph
